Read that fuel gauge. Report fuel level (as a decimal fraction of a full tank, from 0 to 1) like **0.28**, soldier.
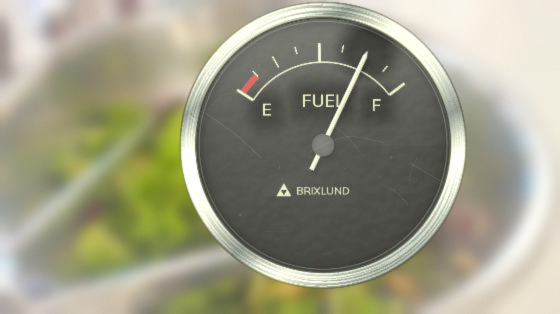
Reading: **0.75**
